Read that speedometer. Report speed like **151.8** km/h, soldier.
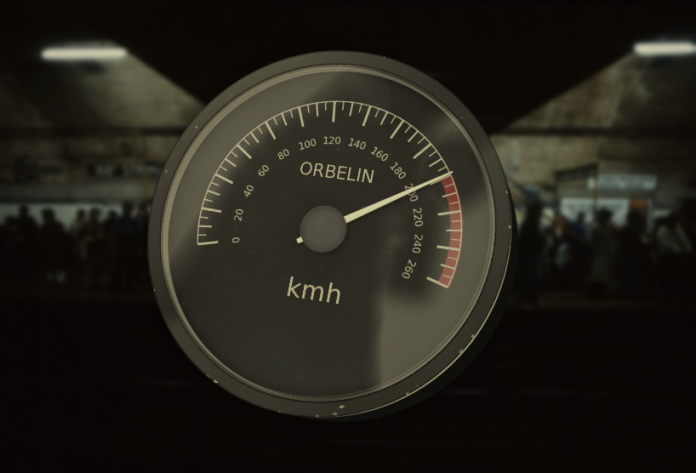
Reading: **200** km/h
